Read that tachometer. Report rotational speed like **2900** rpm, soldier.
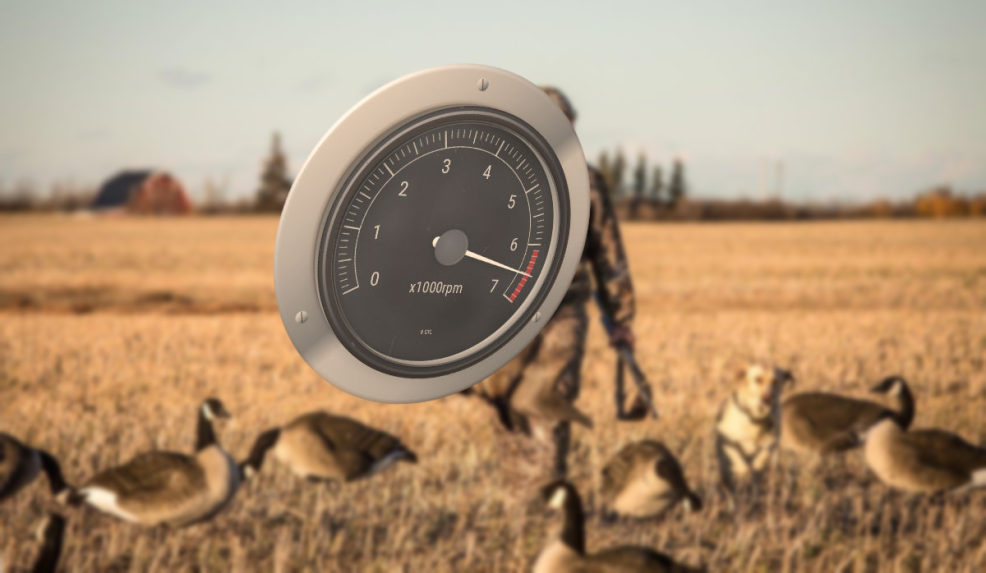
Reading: **6500** rpm
